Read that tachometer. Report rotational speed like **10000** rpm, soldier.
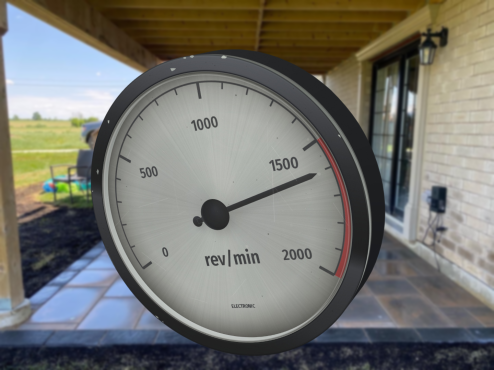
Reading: **1600** rpm
